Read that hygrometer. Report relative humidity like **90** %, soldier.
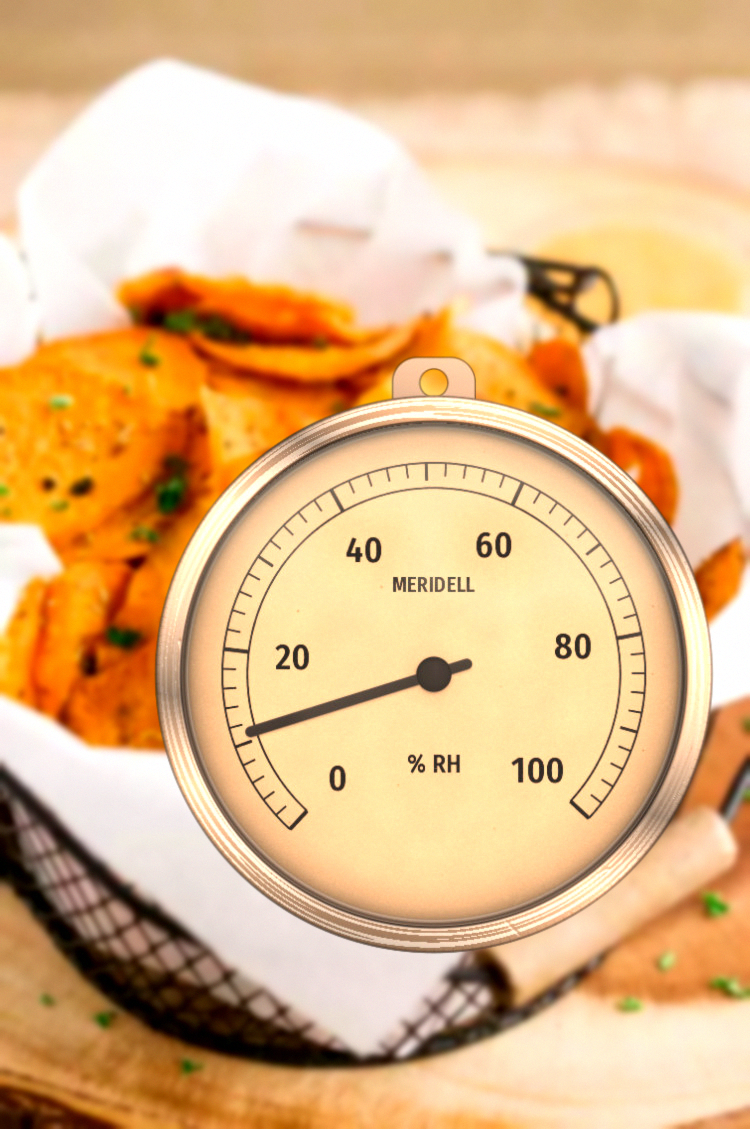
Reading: **11** %
